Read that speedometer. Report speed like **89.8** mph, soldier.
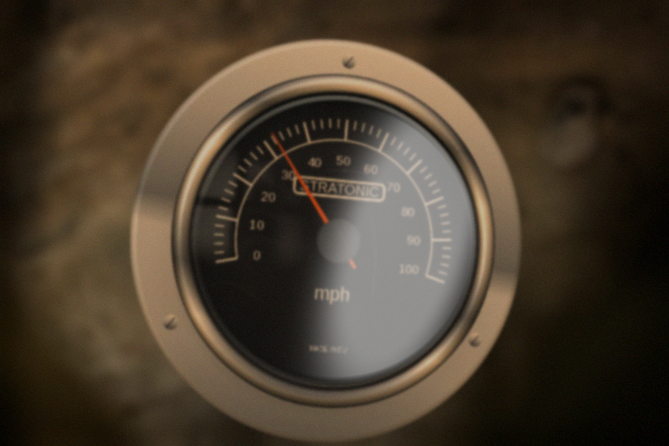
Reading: **32** mph
